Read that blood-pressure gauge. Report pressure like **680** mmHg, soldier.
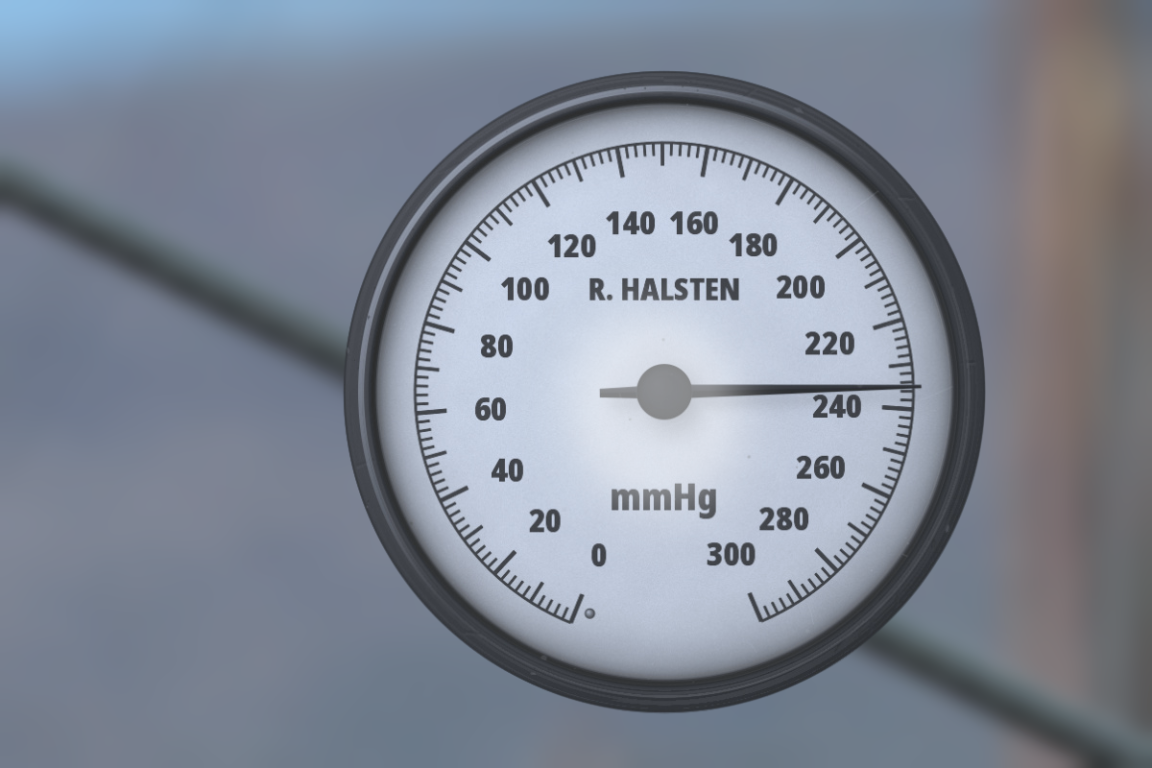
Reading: **235** mmHg
